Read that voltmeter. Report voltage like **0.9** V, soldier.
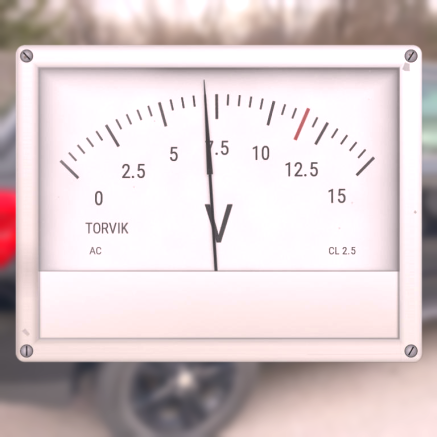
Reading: **7** V
